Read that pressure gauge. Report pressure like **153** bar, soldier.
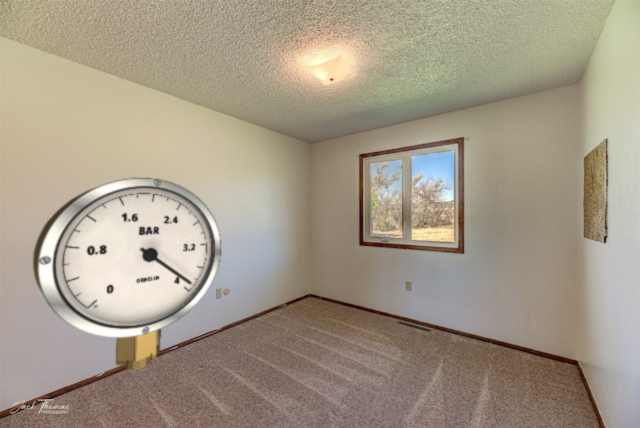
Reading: **3.9** bar
